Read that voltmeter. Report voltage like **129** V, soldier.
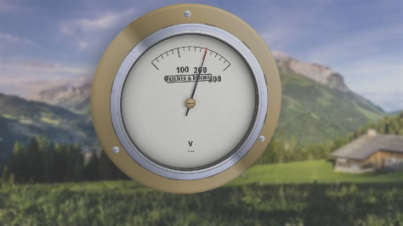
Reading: **200** V
